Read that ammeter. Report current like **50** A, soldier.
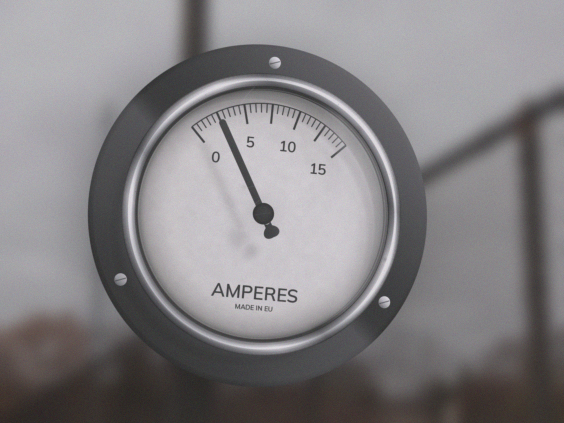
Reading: **2.5** A
